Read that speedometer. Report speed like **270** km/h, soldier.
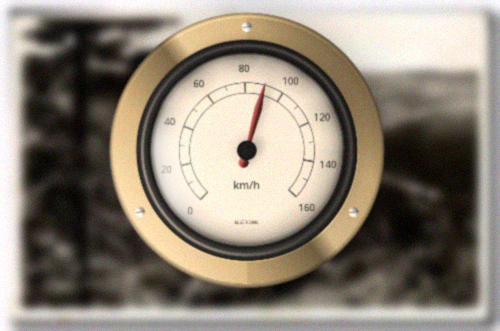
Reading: **90** km/h
